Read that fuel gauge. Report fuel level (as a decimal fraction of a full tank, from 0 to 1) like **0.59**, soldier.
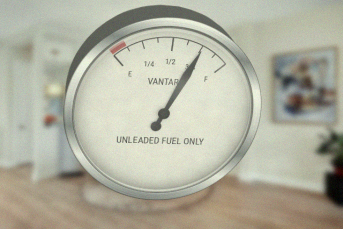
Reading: **0.75**
